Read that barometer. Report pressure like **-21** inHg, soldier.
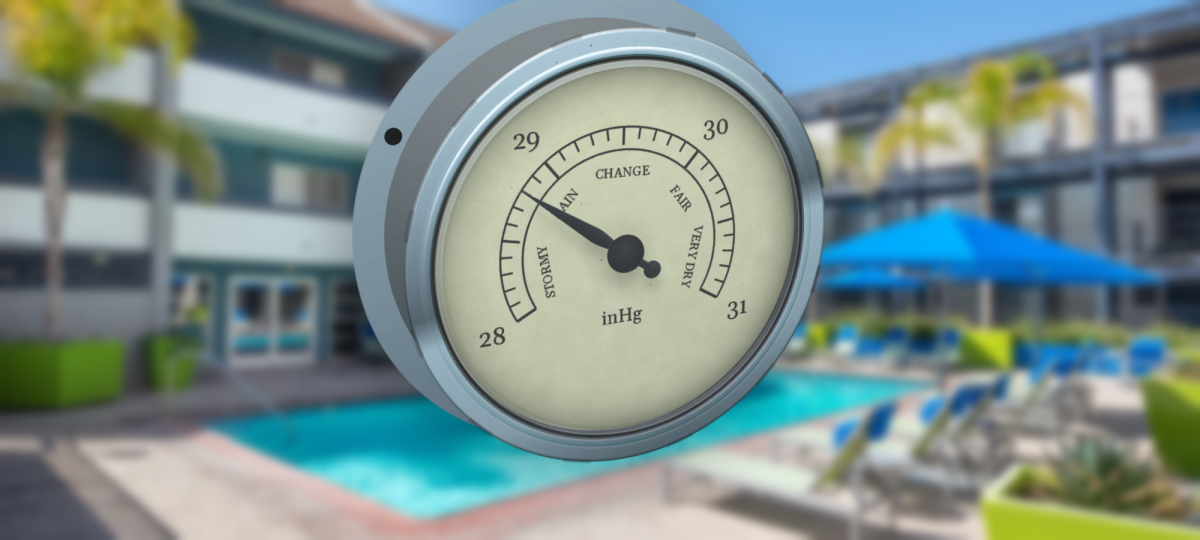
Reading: **28.8** inHg
